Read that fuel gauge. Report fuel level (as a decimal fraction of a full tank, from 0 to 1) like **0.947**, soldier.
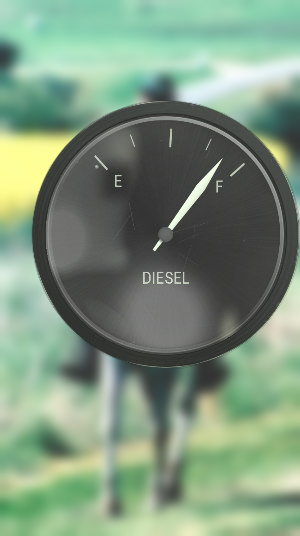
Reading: **0.875**
